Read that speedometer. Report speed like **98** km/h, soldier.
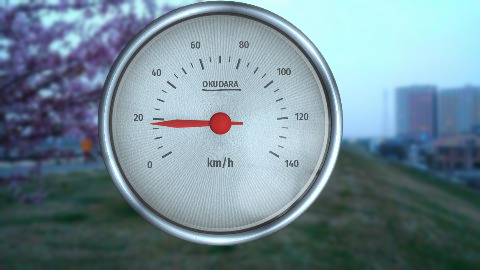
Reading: **17.5** km/h
